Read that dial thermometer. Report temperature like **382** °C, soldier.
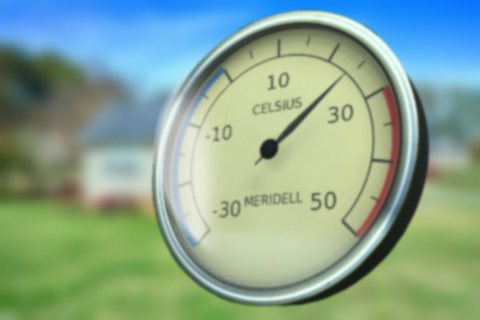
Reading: **25** °C
